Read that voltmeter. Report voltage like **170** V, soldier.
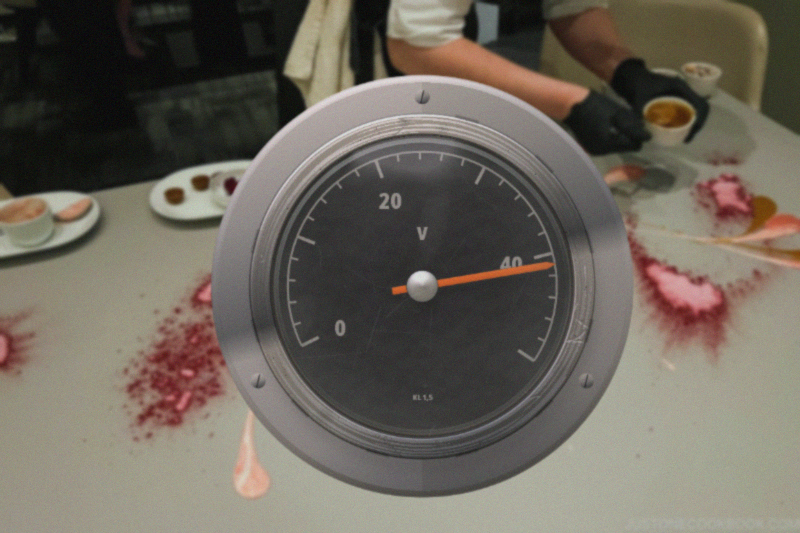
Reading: **41** V
